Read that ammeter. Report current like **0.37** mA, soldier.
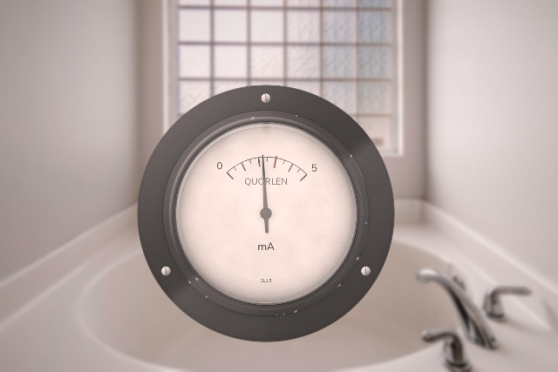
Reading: **2.25** mA
